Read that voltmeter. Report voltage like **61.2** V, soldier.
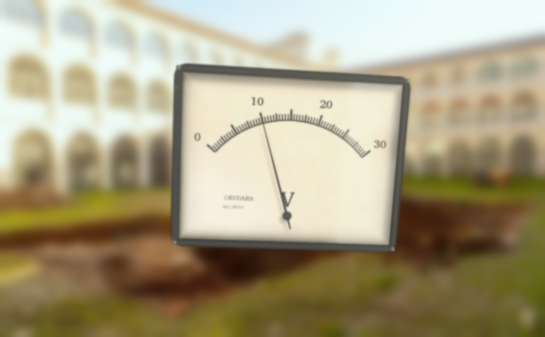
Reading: **10** V
